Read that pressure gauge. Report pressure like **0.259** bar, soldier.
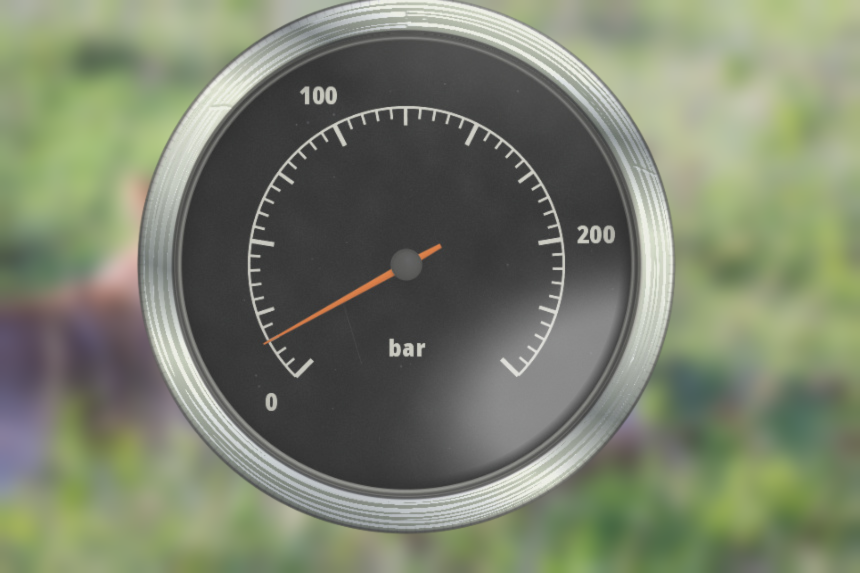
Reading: **15** bar
